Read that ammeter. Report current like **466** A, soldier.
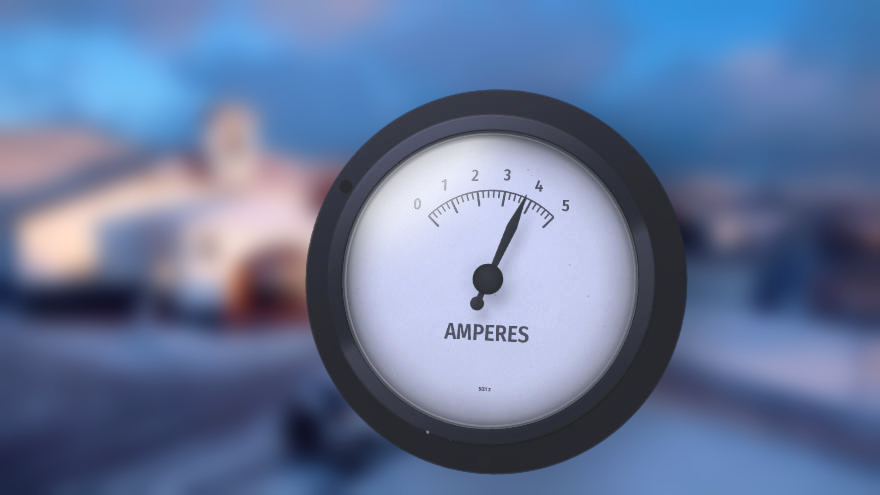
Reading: **3.8** A
